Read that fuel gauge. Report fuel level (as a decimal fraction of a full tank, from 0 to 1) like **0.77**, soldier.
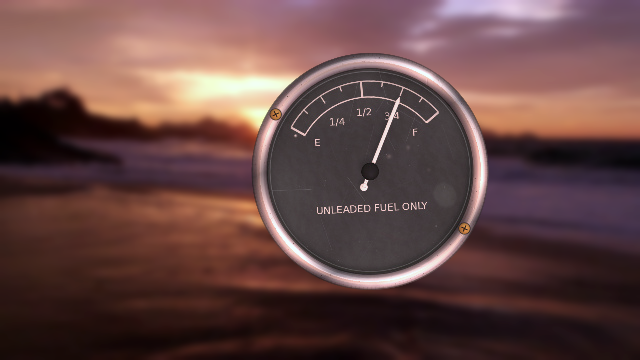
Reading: **0.75**
